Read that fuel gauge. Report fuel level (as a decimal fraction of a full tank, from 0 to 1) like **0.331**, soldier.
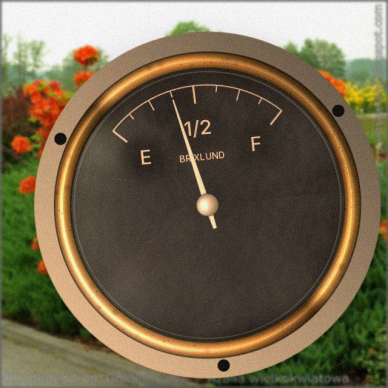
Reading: **0.375**
